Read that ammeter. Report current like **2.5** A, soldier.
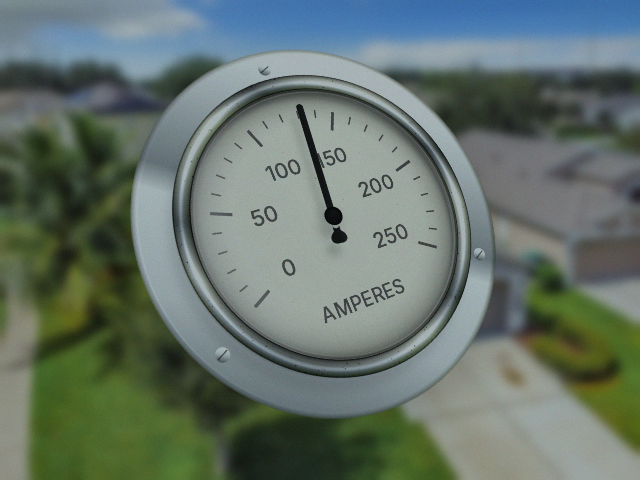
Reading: **130** A
